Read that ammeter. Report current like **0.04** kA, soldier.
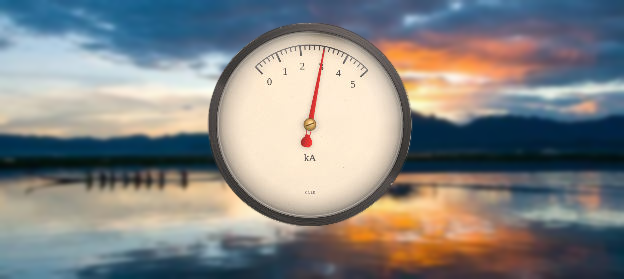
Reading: **3** kA
